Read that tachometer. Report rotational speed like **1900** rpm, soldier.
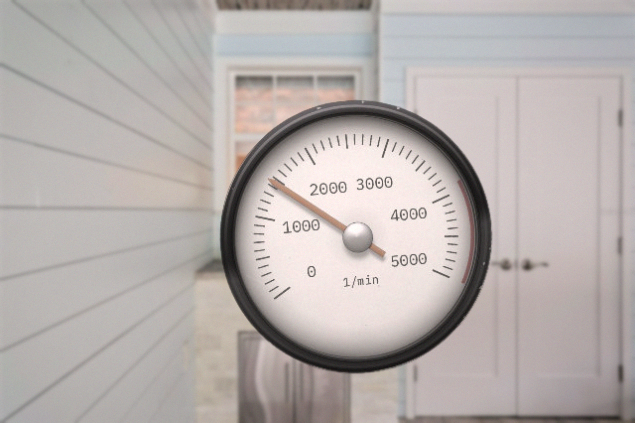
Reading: **1450** rpm
